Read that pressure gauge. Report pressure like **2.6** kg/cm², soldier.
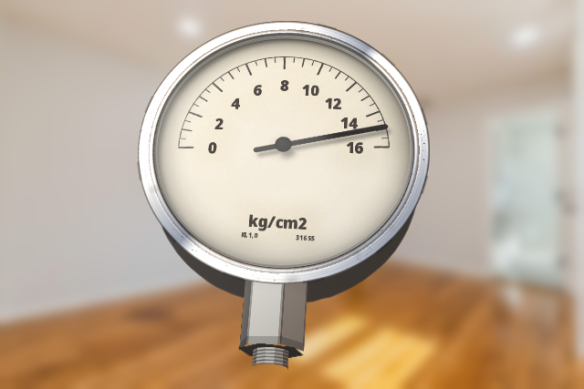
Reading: **15** kg/cm²
